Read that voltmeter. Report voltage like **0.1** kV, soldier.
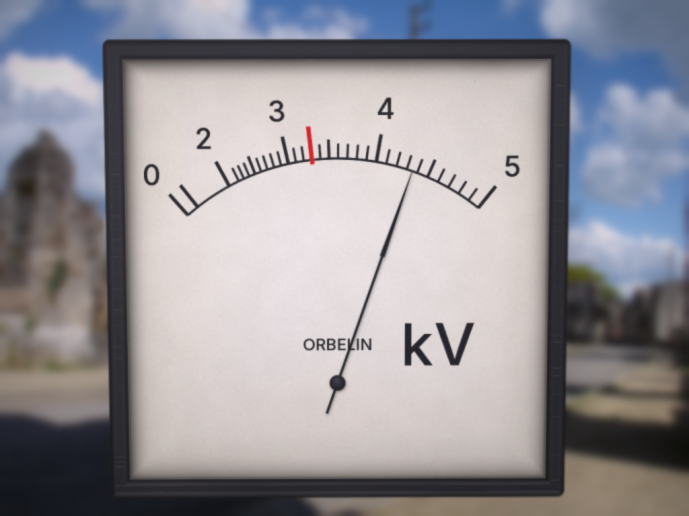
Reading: **4.35** kV
